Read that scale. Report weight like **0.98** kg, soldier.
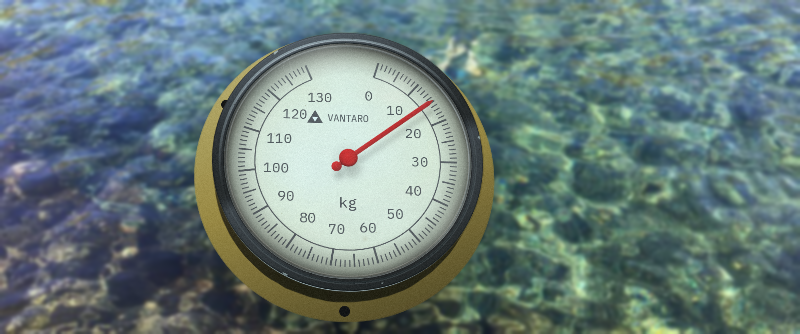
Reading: **15** kg
